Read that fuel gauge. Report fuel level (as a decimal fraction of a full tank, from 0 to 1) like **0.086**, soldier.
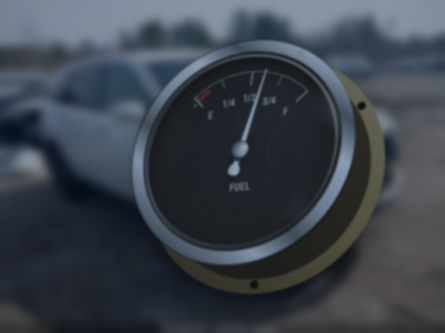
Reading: **0.625**
